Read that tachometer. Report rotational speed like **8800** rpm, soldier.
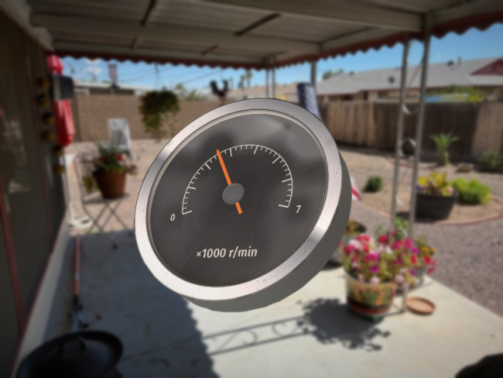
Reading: **2600** rpm
